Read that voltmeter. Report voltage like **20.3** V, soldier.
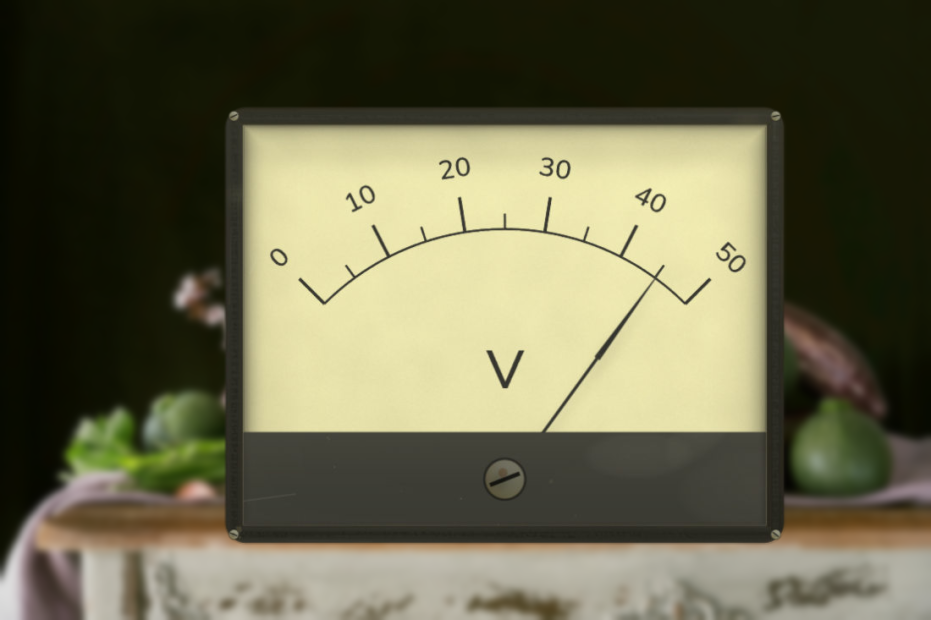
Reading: **45** V
